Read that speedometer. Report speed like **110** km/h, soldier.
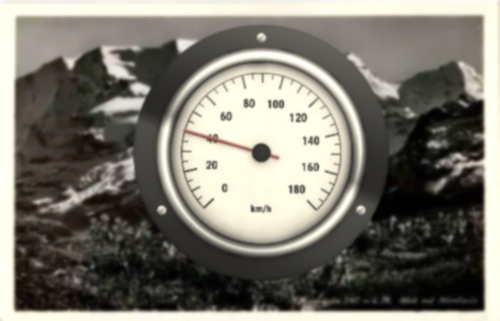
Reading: **40** km/h
